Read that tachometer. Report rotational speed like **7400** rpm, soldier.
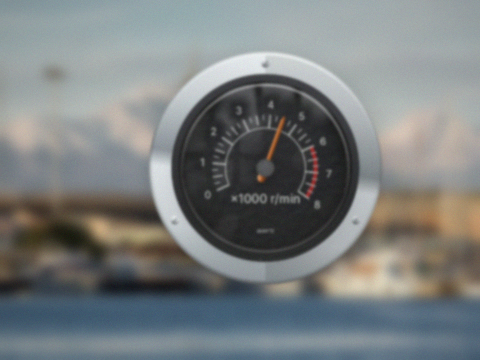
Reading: **4500** rpm
